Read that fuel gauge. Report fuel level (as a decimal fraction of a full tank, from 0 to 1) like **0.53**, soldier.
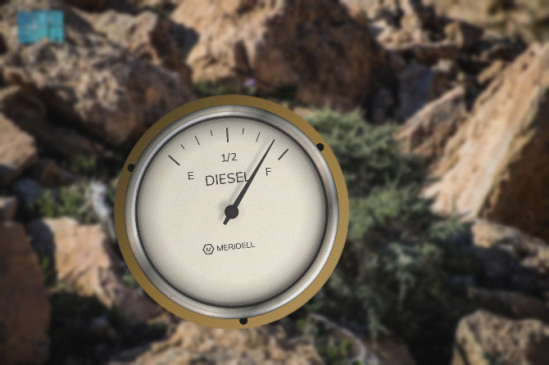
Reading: **0.875**
